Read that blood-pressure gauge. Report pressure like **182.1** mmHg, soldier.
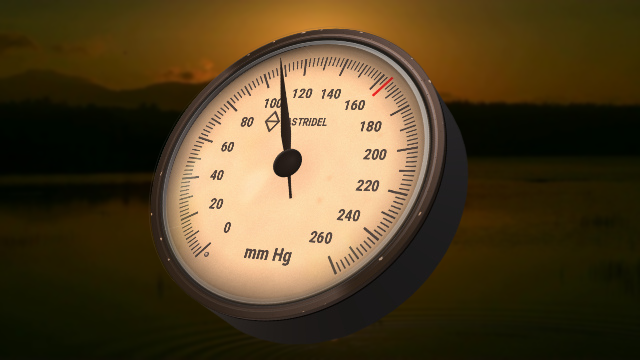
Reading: **110** mmHg
